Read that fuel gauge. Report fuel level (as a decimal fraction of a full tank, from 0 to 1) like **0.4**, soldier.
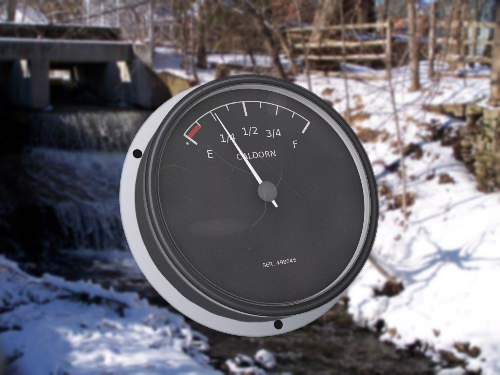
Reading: **0.25**
